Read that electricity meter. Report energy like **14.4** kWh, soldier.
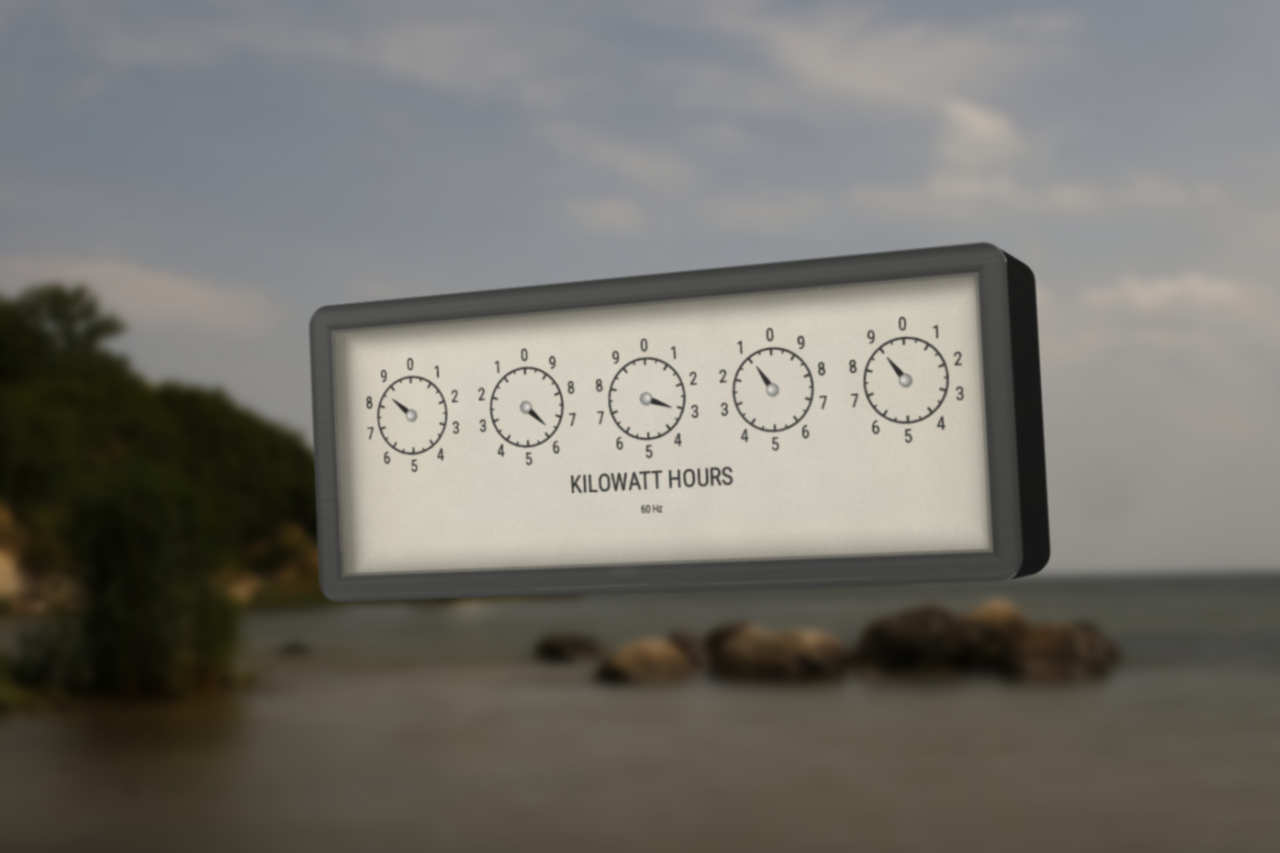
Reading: **86309** kWh
